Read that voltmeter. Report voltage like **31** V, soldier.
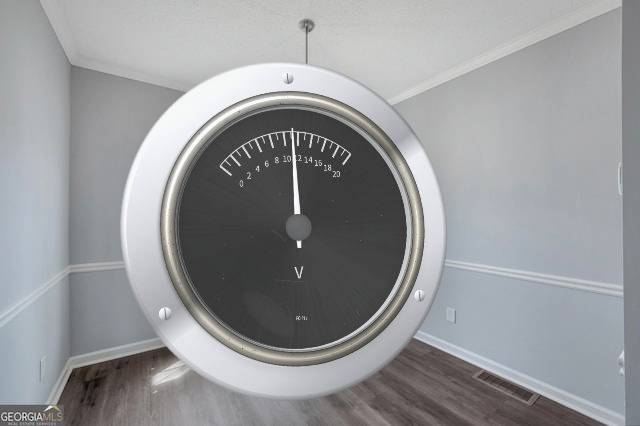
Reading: **11** V
